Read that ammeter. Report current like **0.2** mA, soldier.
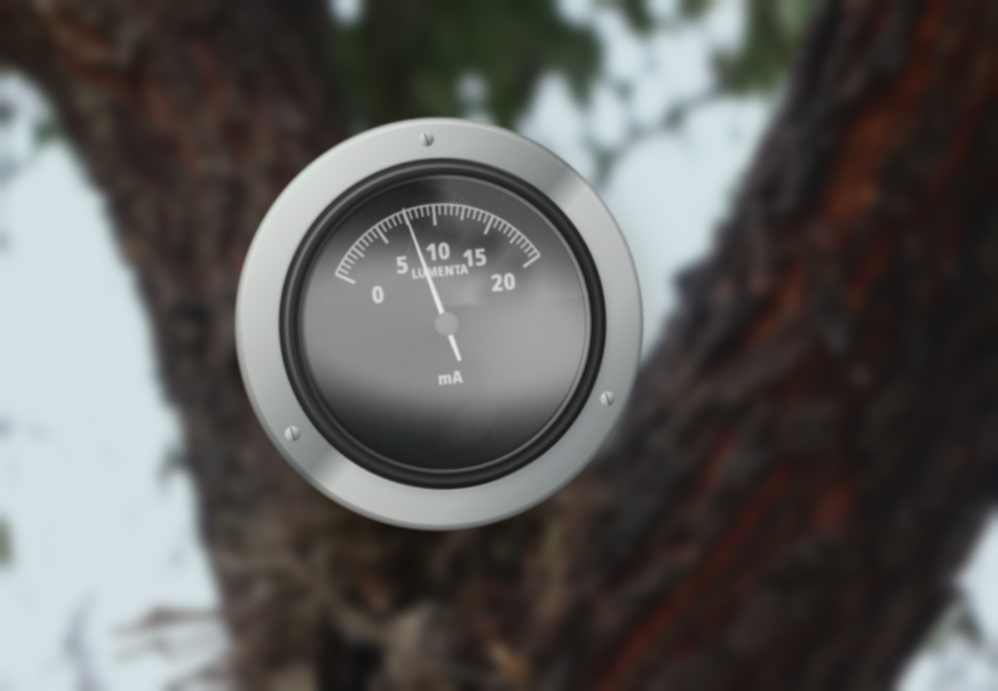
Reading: **7.5** mA
